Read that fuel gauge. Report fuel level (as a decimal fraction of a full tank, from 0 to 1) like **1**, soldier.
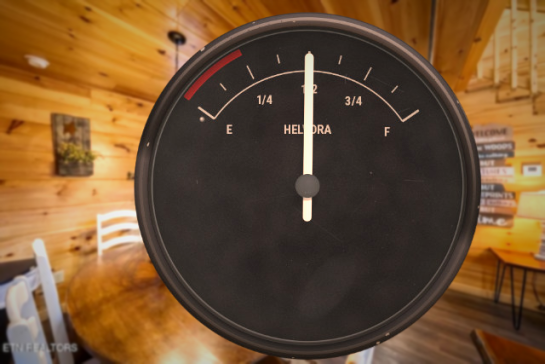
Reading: **0.5**
